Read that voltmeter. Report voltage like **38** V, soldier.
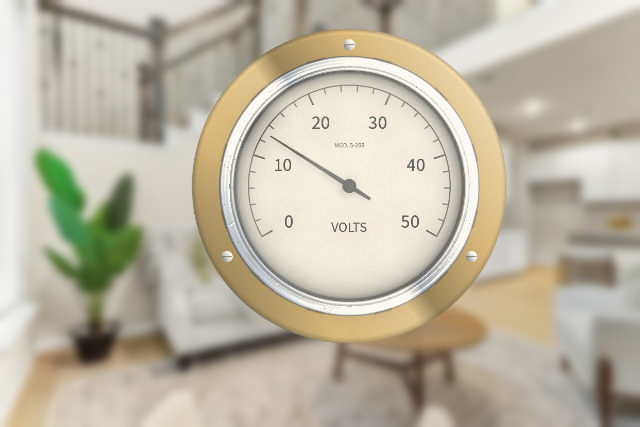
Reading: **13** V
